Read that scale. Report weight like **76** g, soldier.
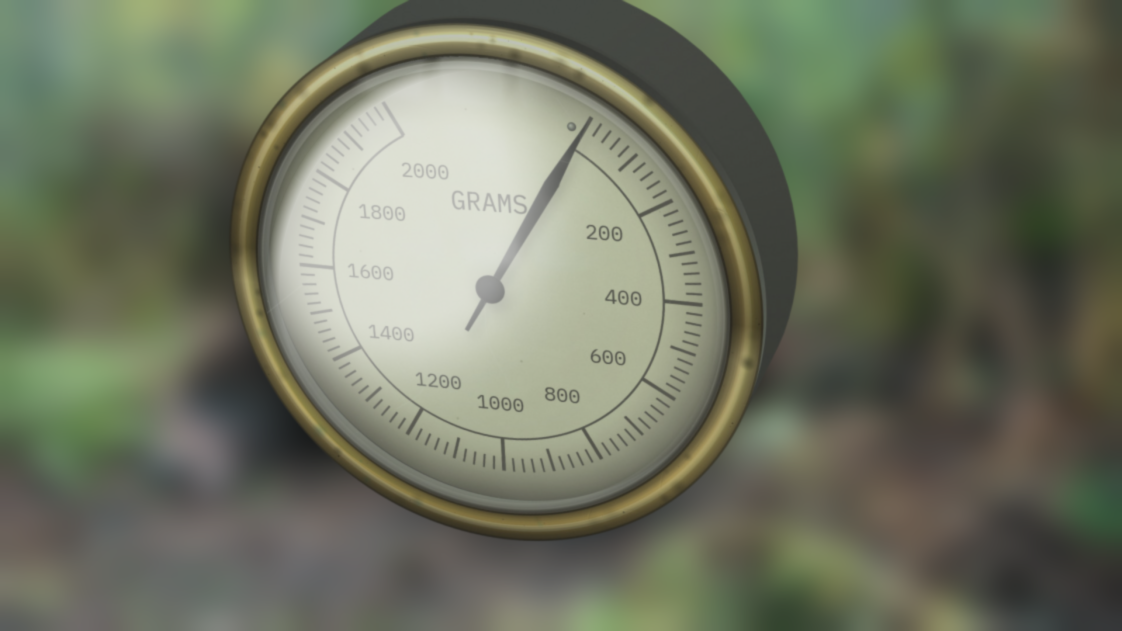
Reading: **0** g
